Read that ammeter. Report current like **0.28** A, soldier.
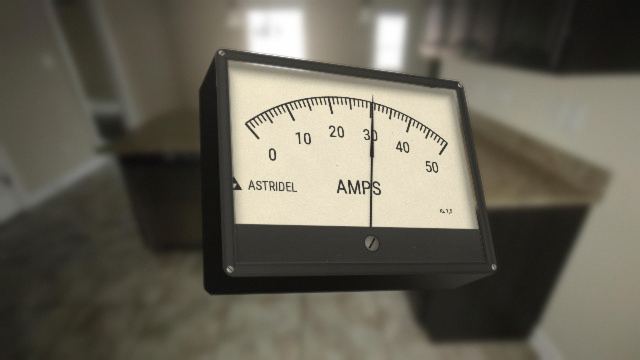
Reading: **30** A
